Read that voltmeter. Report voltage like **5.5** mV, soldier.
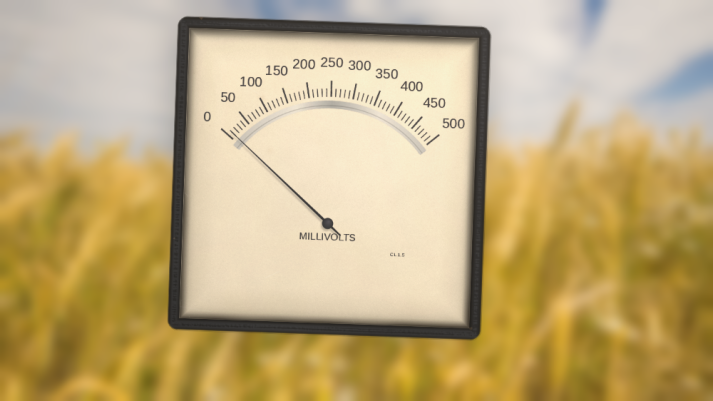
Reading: **10** mV
